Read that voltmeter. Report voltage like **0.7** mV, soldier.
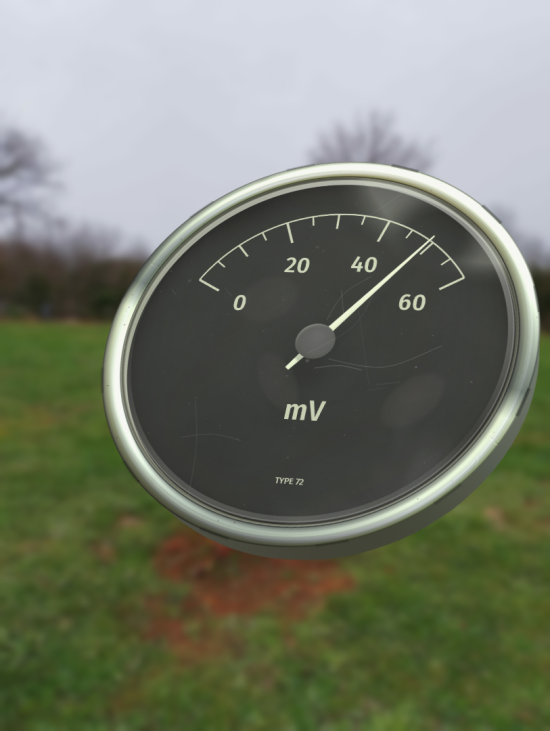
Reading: **50** mV
